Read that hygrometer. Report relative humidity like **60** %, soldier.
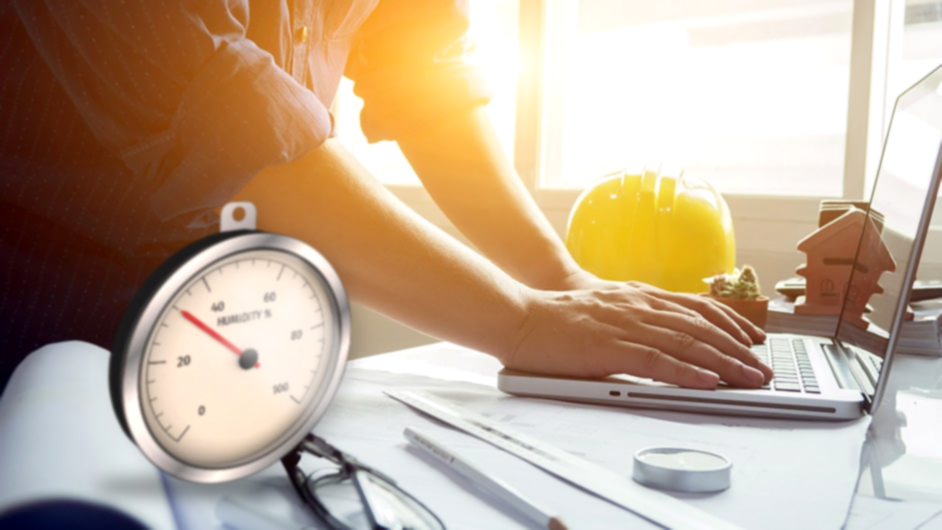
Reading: **32** %
